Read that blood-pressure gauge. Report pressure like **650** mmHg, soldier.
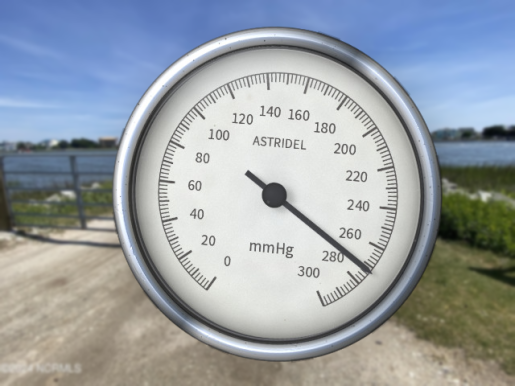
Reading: **272** mmHg
